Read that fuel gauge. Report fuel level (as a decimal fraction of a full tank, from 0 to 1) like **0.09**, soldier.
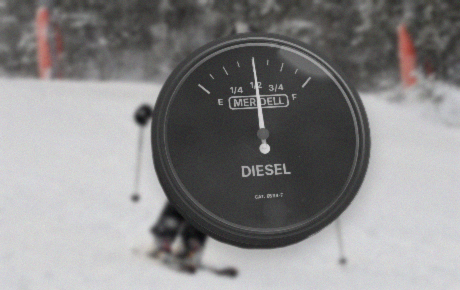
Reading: **0.5**
